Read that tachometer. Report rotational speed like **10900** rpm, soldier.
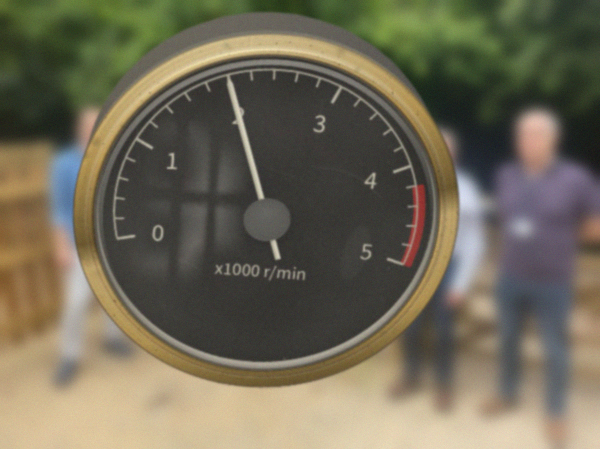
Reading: **2000** rpm
